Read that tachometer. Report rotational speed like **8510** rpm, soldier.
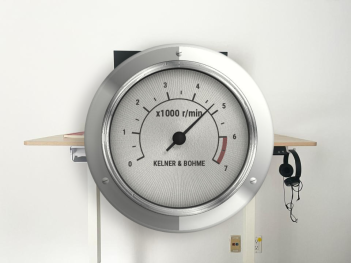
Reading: **4750** rpm
